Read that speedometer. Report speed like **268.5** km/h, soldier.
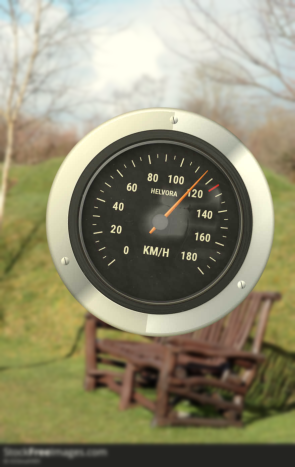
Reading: **115** km/h
